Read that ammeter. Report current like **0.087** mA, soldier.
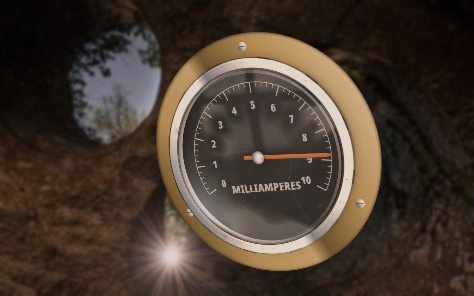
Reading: **8.8** mA
